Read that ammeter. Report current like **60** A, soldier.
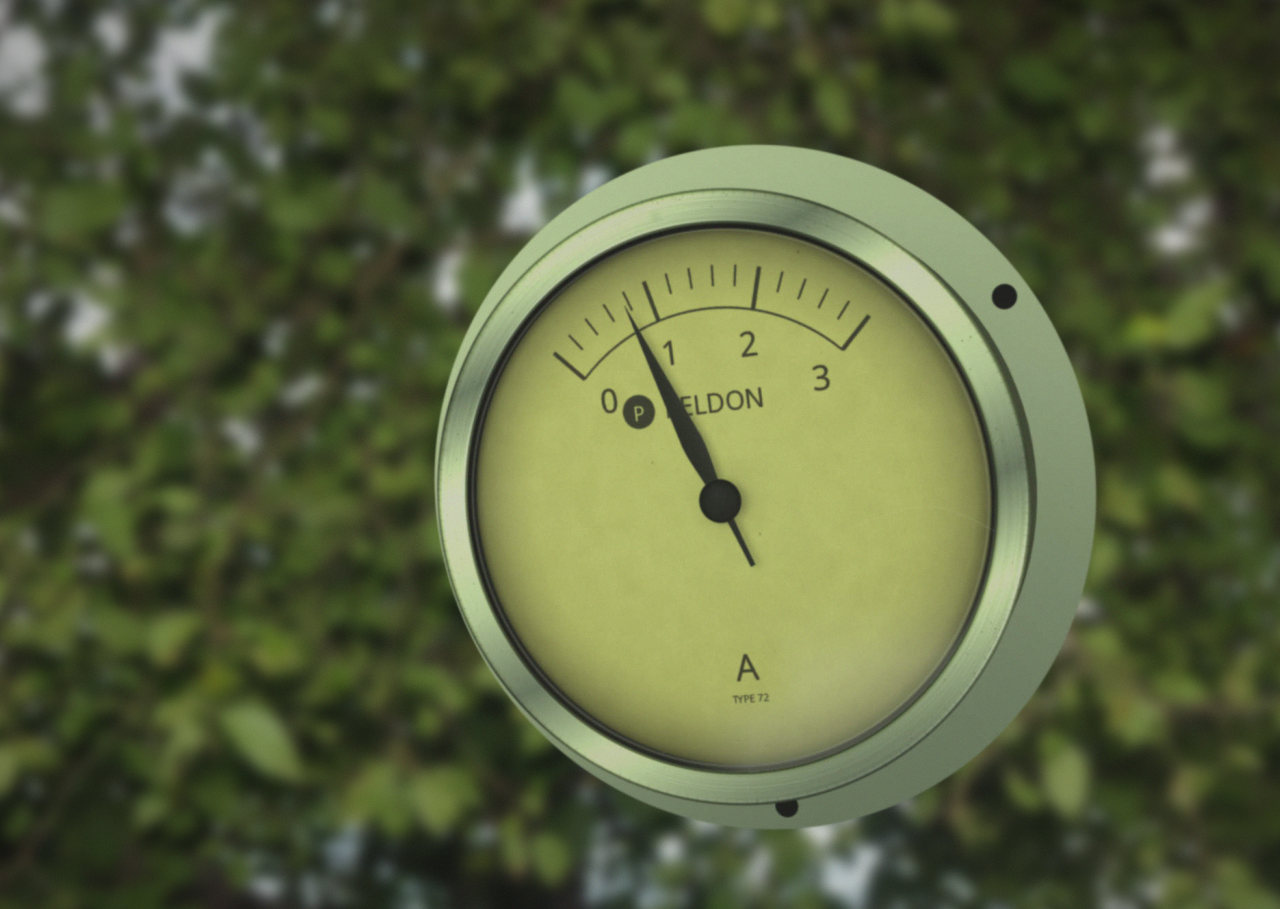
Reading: **0.8** A
